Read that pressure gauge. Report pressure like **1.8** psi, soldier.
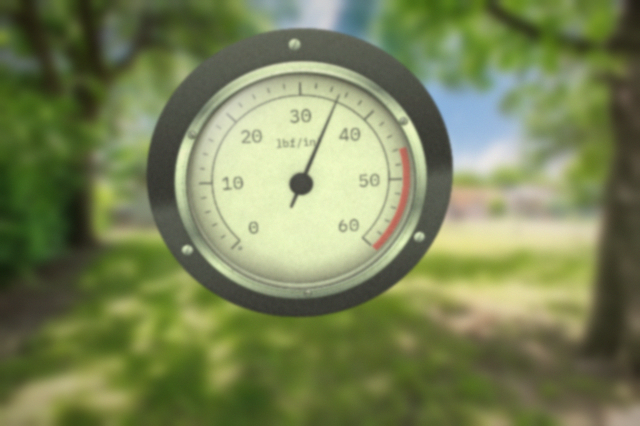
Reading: **35** psi
